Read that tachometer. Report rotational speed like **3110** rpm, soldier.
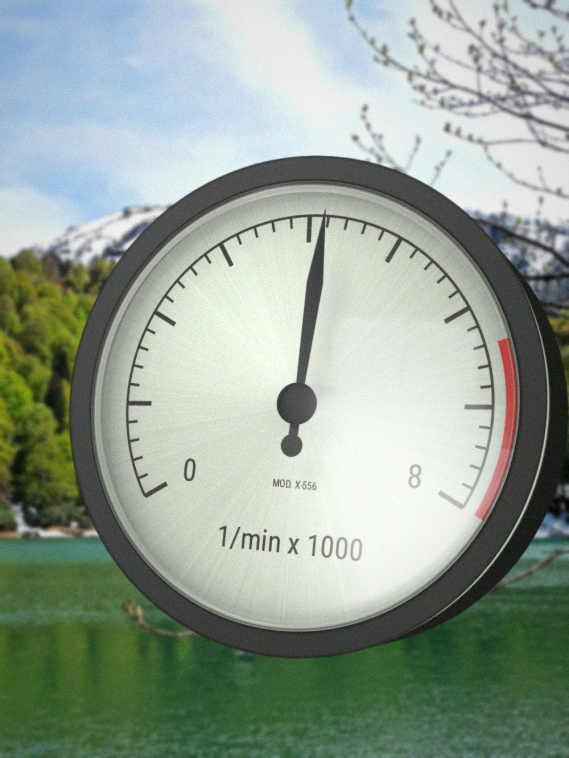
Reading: **4200** rpm
